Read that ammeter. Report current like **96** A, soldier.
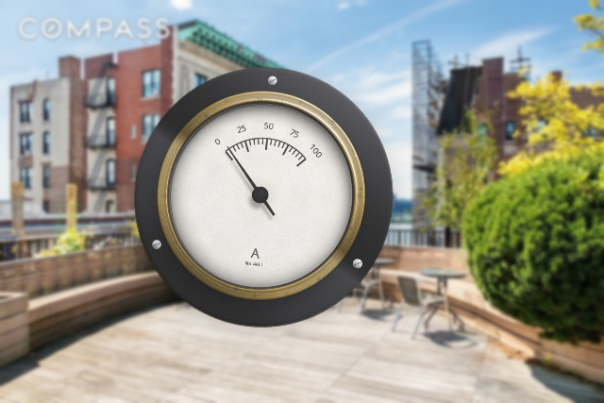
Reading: **5** A
